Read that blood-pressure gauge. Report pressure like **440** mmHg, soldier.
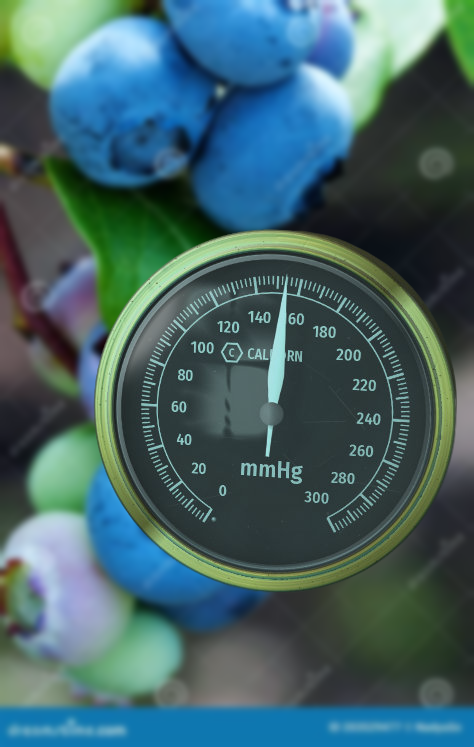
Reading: **154** mmHg
